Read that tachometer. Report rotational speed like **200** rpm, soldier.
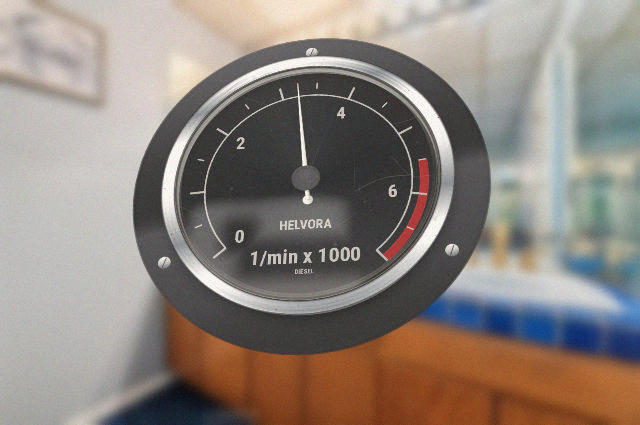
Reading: **3250** rpm
